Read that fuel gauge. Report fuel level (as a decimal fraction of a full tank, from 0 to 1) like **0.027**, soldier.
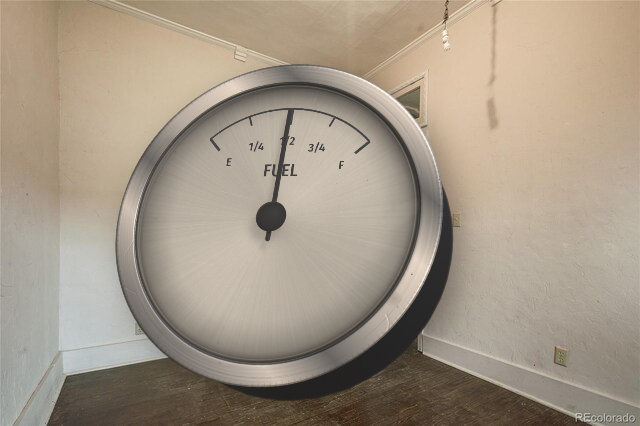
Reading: **0.5**
